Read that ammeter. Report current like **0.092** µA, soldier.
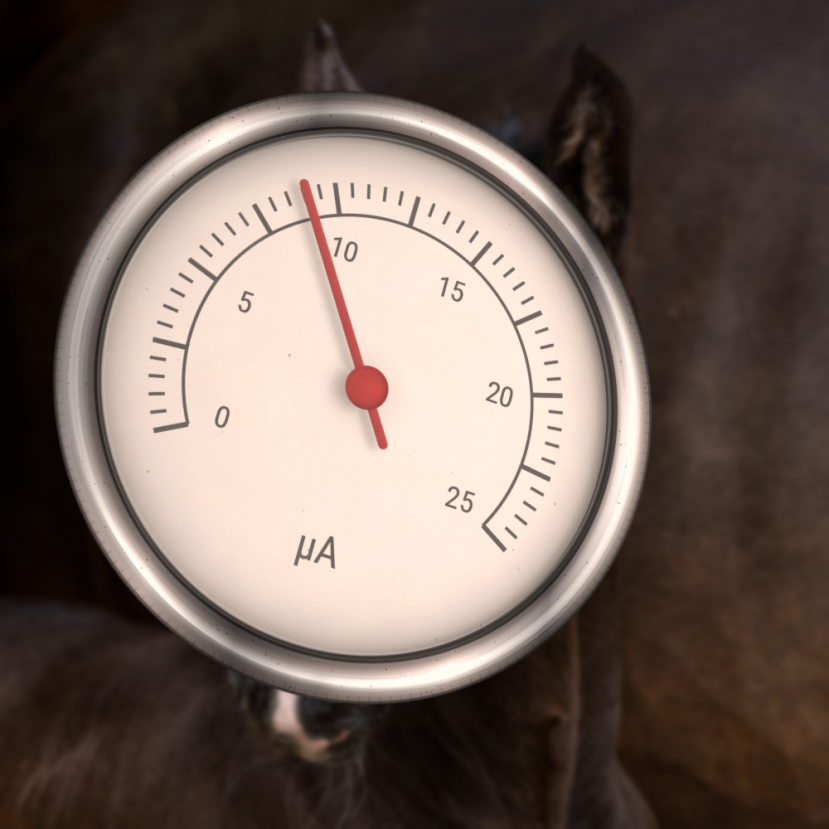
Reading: **9** µA
